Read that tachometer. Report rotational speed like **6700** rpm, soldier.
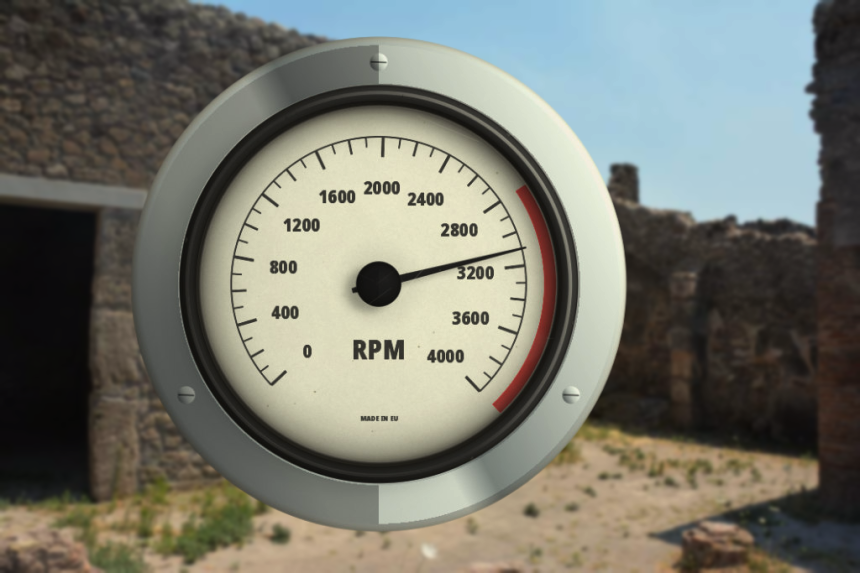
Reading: **3100** rpm
